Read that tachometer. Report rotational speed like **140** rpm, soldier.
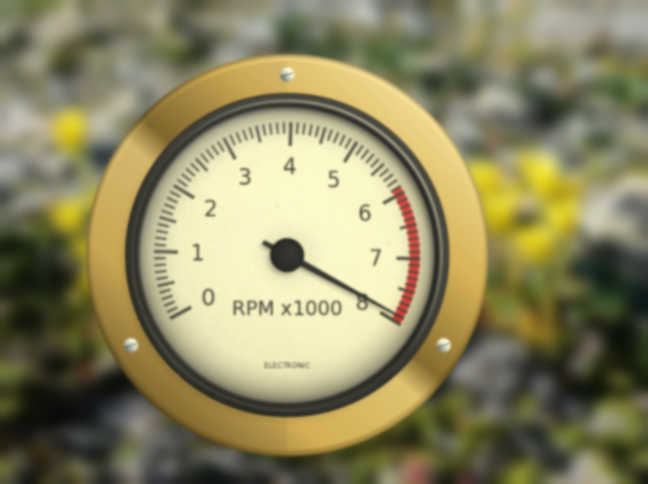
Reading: **7900** rpm
